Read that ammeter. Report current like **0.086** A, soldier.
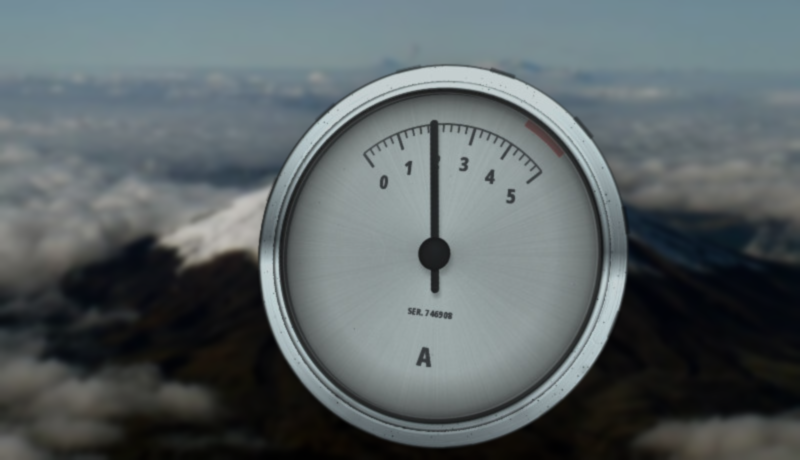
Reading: **2** A
